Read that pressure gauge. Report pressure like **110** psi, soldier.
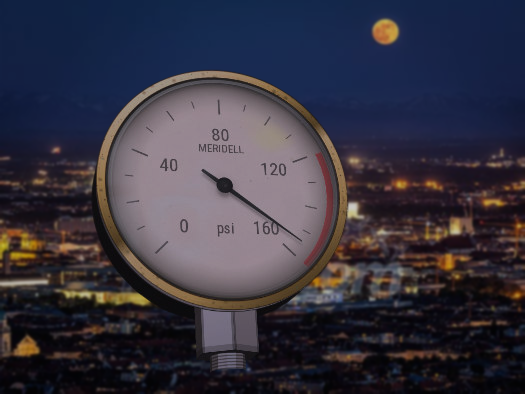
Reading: **155** psi
